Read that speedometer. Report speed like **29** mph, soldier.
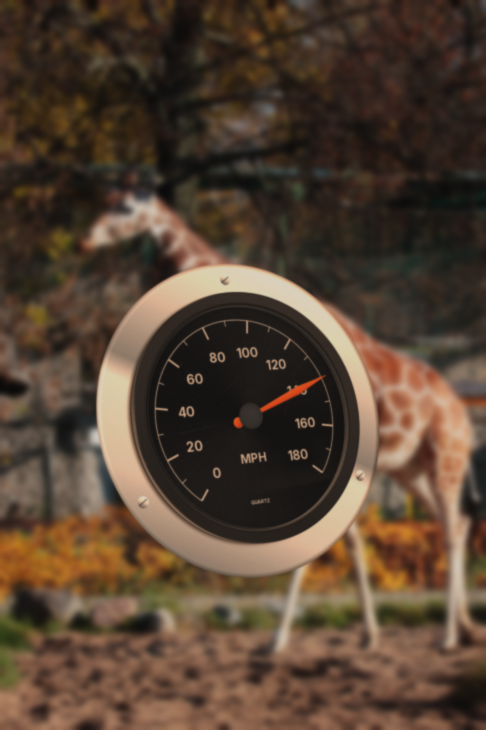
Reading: **140** mph
